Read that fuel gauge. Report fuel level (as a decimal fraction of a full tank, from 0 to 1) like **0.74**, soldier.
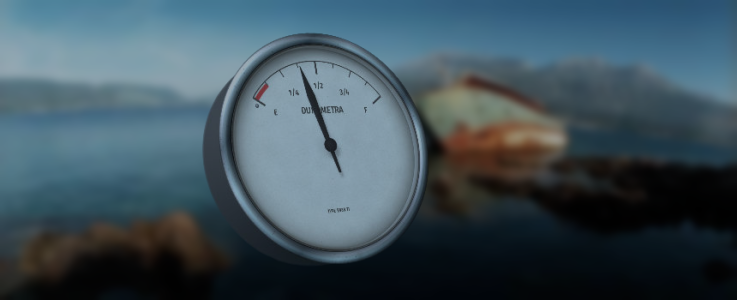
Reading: **0.375**
